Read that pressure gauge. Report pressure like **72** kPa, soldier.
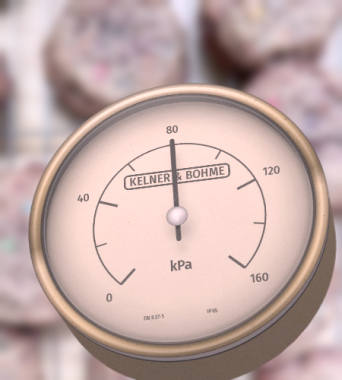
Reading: **80** kPa
